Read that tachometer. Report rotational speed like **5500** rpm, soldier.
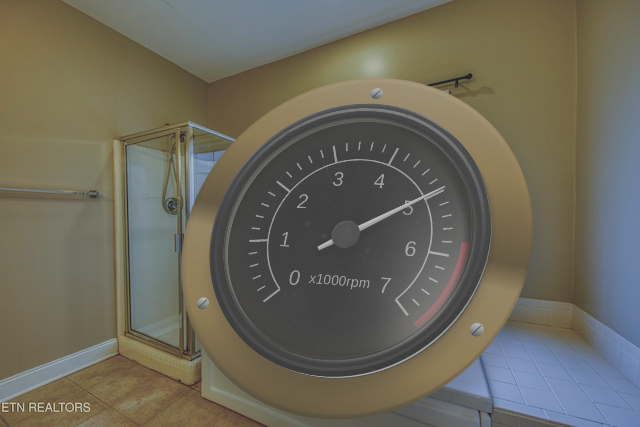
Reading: **5000** rpm
